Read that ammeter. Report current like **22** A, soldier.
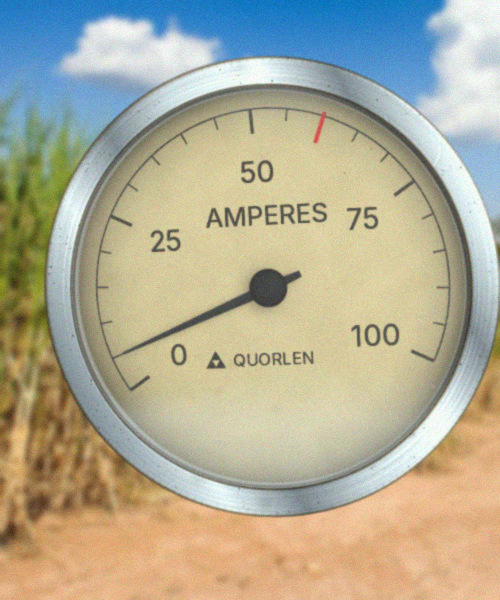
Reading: **5** A
